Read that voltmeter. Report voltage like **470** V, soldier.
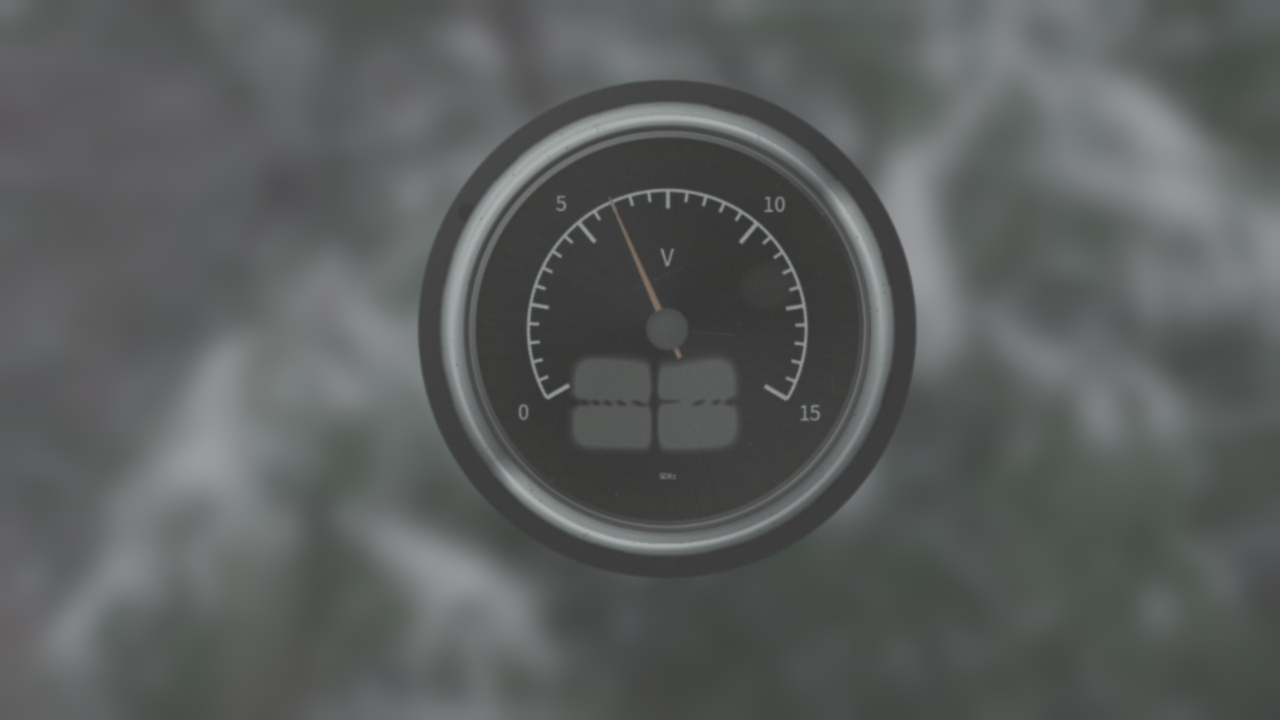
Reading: **6** V
